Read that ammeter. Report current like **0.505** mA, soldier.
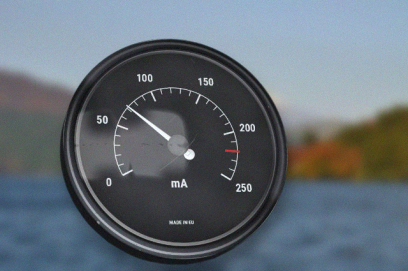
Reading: **70** mA
